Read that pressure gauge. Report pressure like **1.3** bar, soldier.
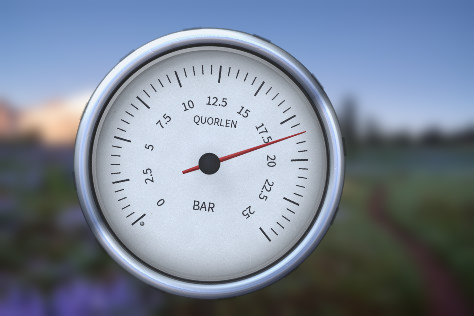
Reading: **18.5** bar
